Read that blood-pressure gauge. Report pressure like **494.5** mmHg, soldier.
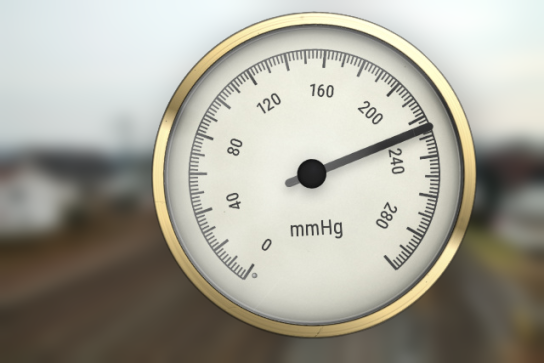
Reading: **226** mmHg
